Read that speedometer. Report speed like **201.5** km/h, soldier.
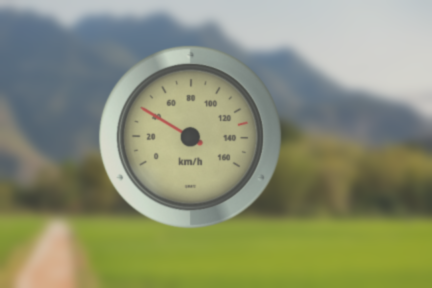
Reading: **40** km/h
